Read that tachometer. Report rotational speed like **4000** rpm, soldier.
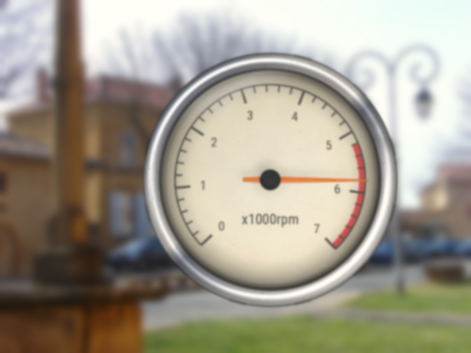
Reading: **5800** rpm
